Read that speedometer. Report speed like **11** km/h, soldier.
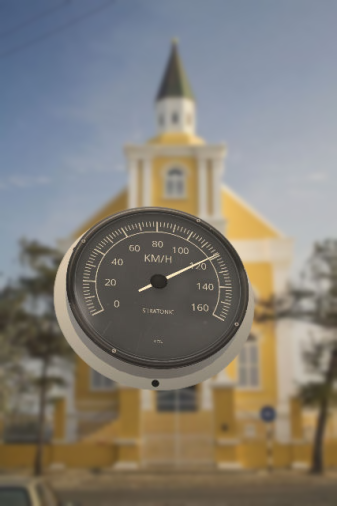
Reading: **120** km/h
